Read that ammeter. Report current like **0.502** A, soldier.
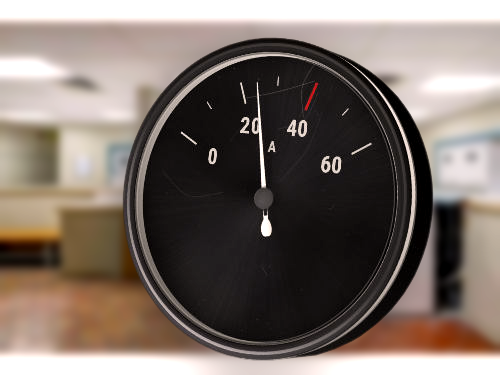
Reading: **25** A
